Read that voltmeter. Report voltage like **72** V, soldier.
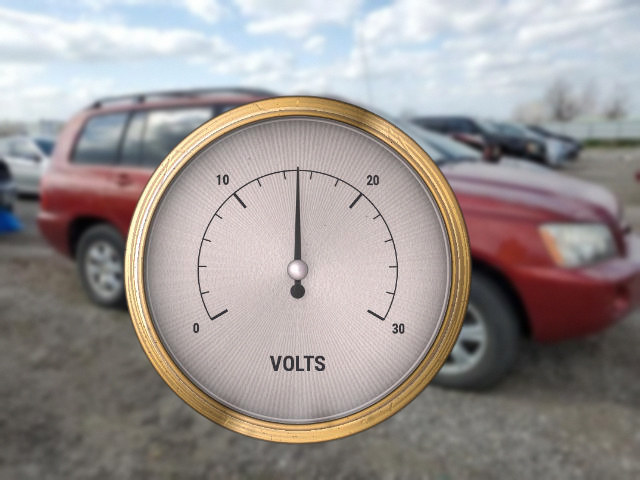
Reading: **15** V
